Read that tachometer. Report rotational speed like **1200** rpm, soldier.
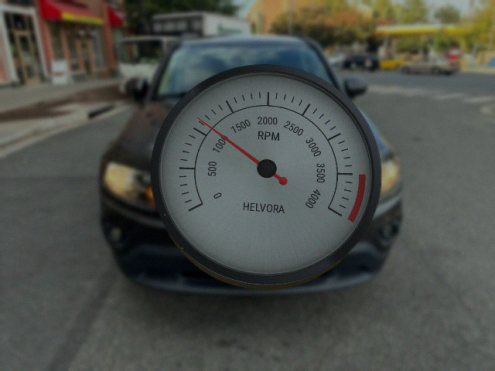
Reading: **1100** rpm
